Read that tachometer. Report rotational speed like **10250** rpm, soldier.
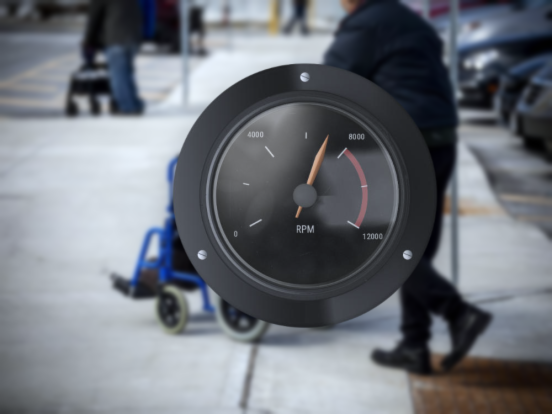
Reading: **7000** rpm
